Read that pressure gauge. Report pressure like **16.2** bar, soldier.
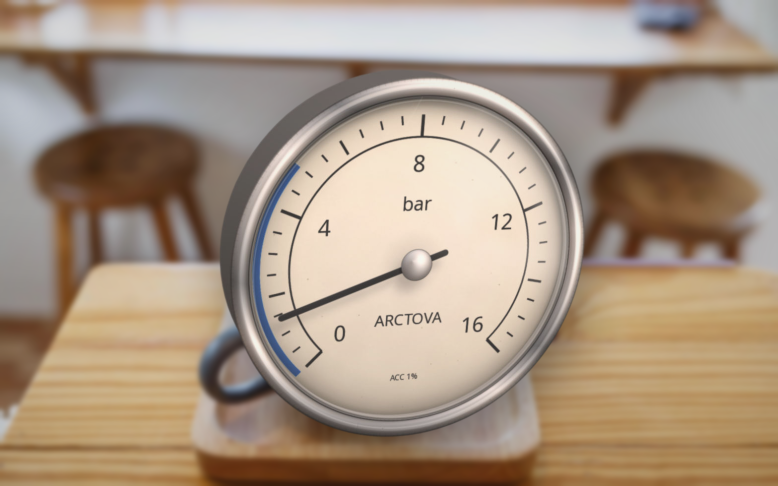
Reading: **1.5** bar
